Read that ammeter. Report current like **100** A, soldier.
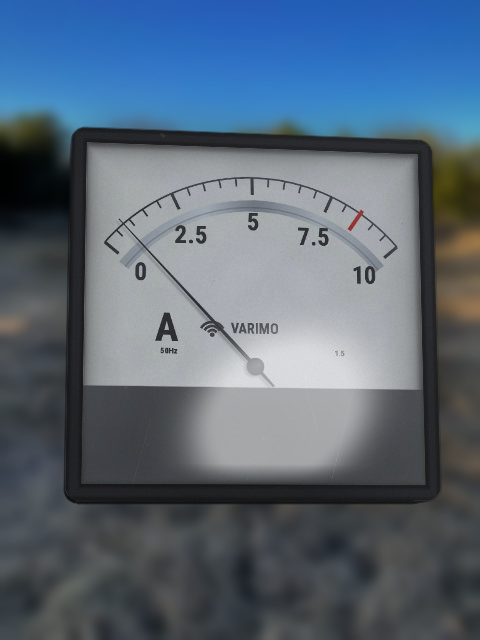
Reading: **0.75** A
